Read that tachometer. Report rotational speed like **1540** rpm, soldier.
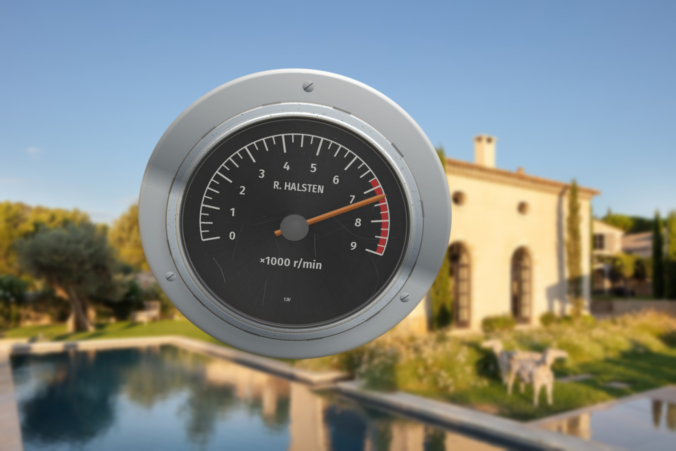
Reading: **7250** rpm
